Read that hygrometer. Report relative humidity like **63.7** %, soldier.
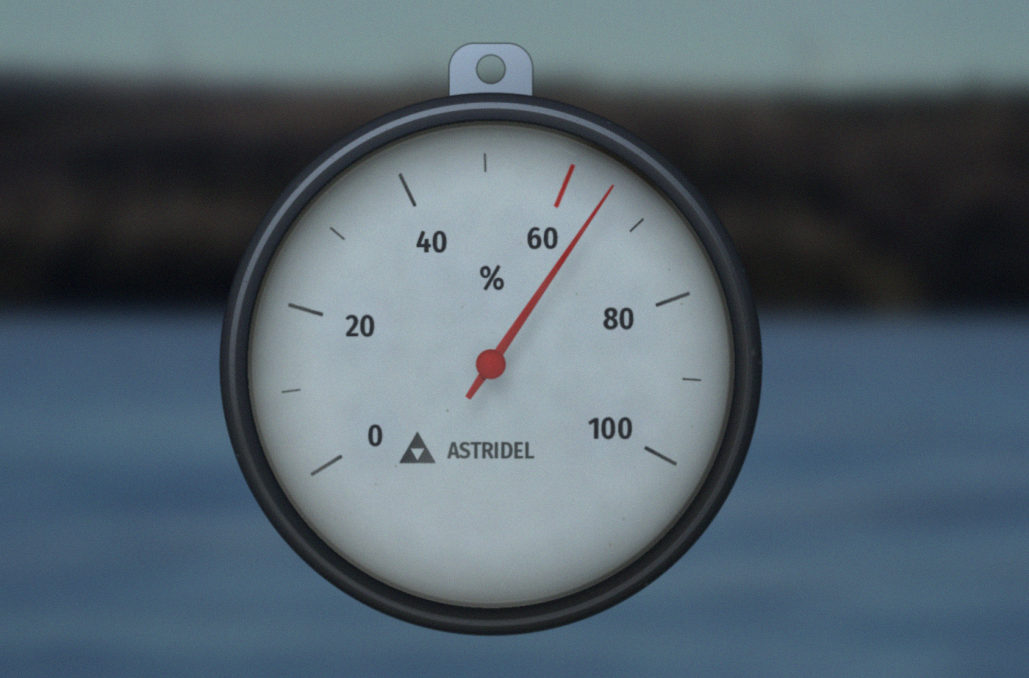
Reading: **65** %
